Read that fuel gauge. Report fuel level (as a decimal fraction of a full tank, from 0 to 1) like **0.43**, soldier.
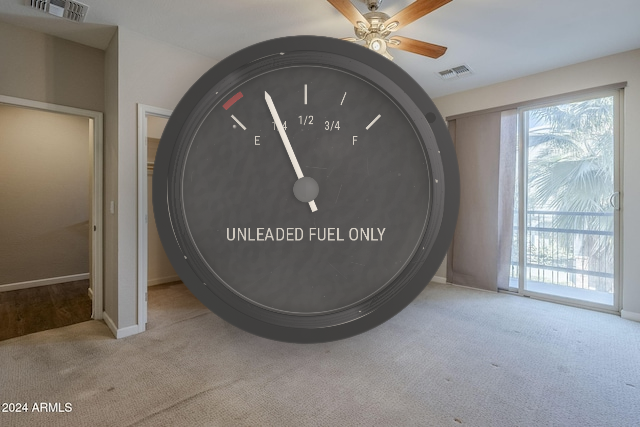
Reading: **0.25**
